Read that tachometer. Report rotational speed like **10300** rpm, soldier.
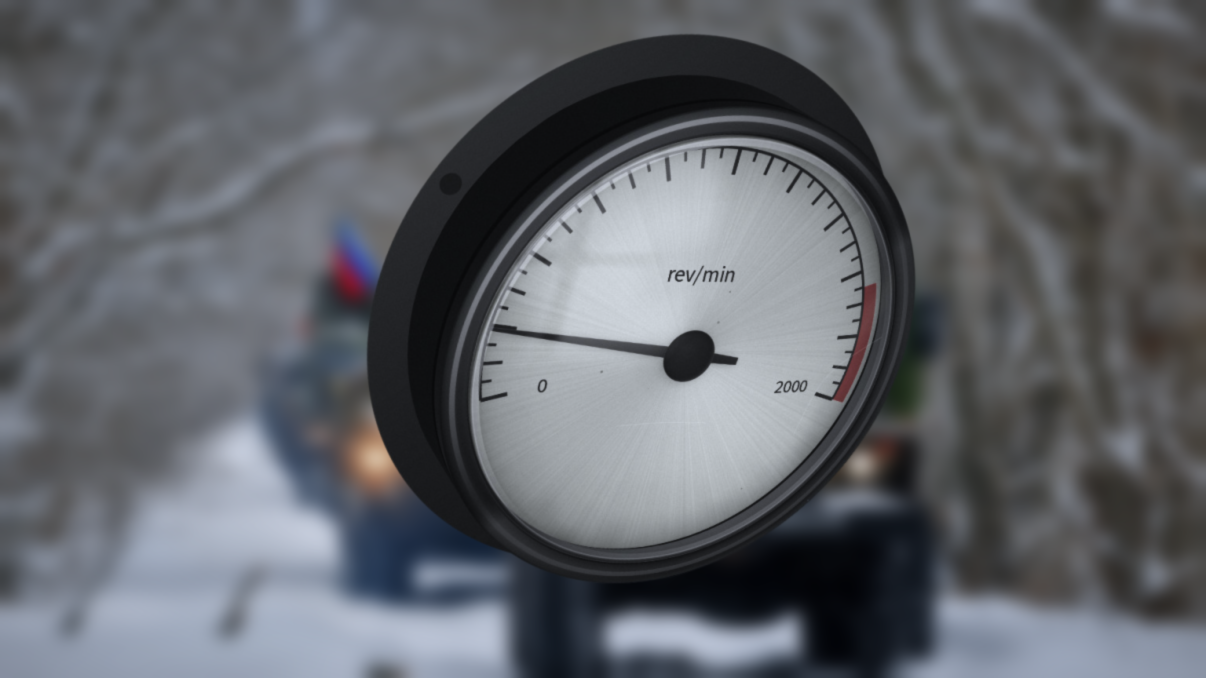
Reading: **200** rpm
